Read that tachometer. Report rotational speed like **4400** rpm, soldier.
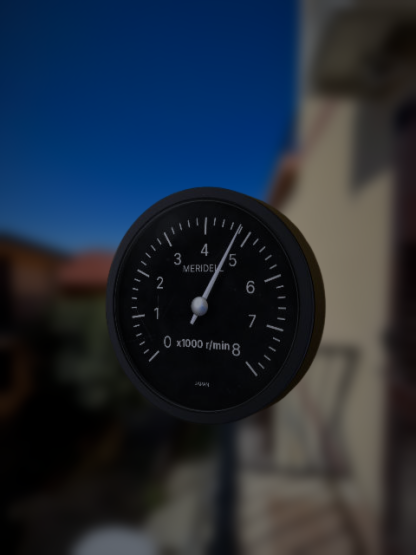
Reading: **4800** rpm
